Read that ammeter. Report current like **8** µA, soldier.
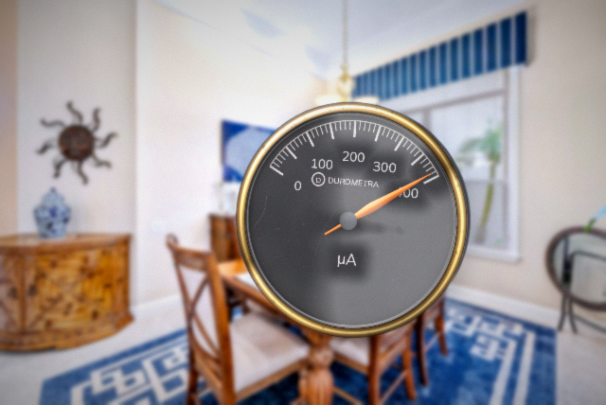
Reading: **390** µA
